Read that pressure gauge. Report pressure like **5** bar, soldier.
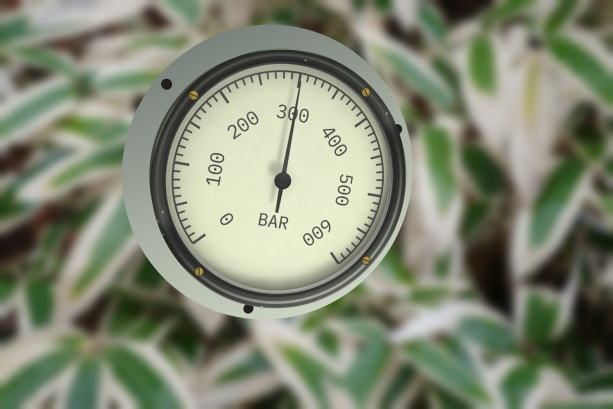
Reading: **300** bar
